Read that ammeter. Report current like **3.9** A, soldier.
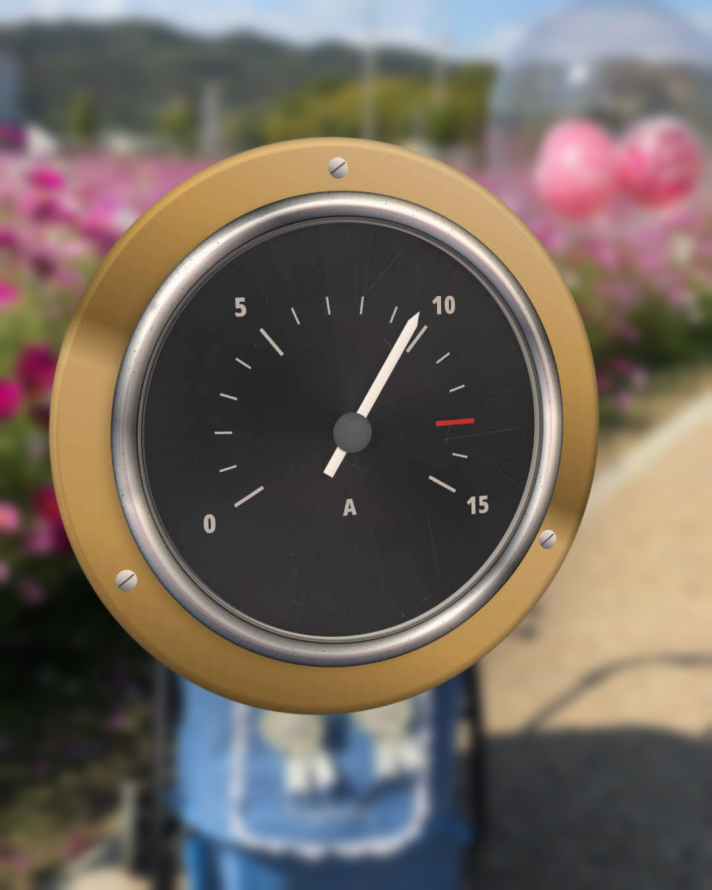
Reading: **9.5** A
